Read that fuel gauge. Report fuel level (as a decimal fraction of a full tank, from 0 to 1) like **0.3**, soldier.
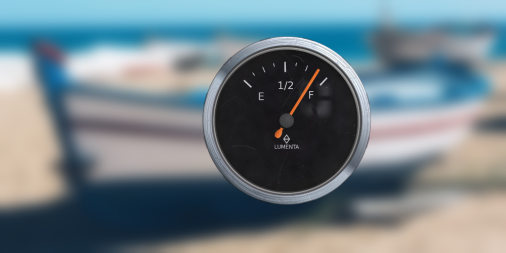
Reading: **0.875**
